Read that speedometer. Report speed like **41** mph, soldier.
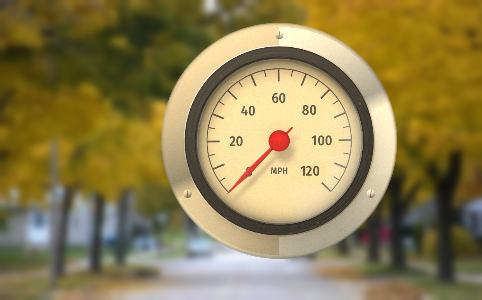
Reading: **0** mph
